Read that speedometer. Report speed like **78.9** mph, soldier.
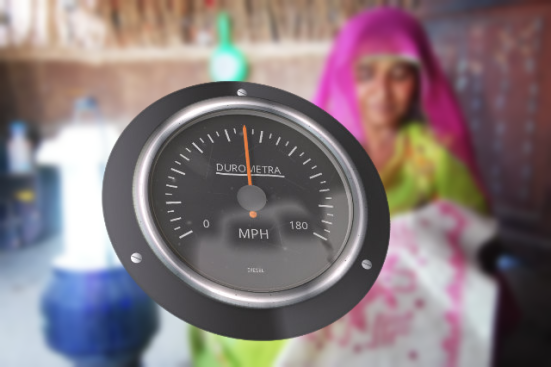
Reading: **90** mph
